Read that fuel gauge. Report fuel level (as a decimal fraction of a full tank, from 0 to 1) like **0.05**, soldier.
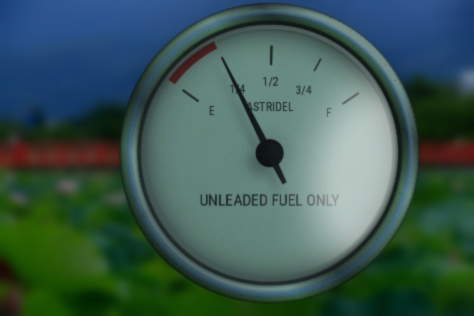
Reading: **0.25**
